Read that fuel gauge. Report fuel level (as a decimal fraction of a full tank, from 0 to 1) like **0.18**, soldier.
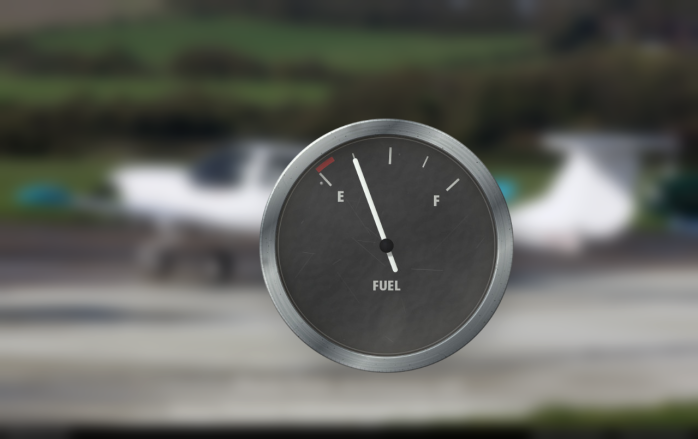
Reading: **0.25**
